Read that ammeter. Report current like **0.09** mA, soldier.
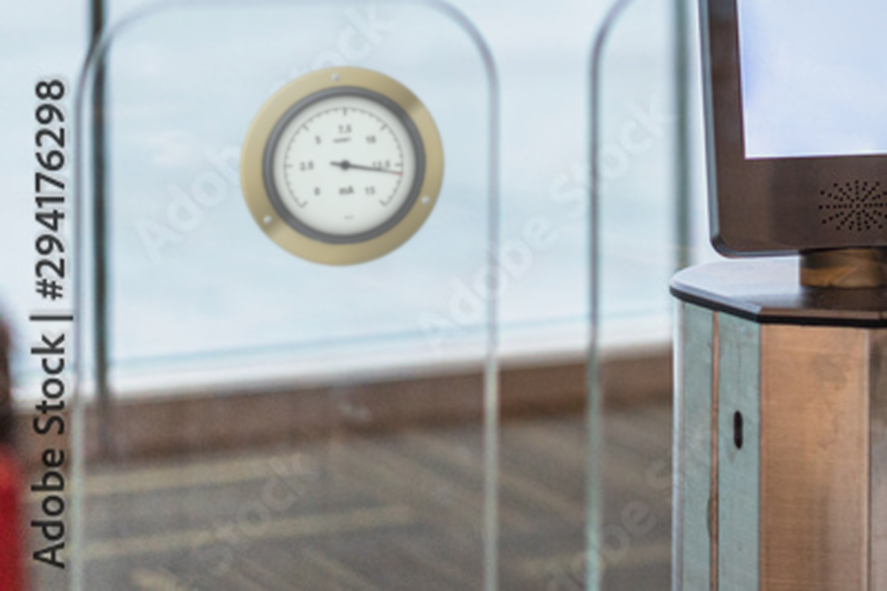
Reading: **13** mA
